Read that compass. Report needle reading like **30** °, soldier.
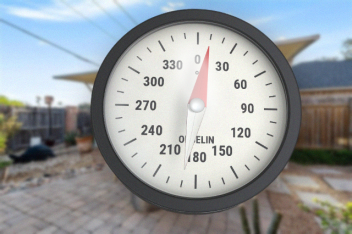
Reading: **10** °
